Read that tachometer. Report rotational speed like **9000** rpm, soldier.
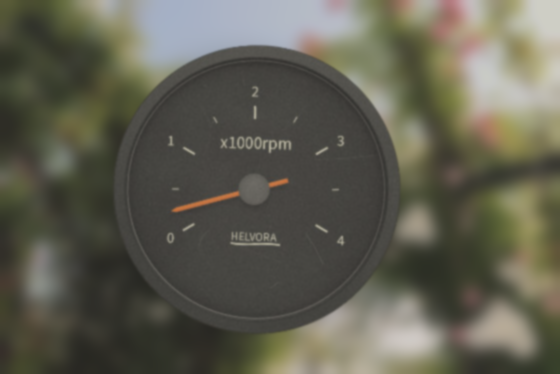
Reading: **250** rpm
